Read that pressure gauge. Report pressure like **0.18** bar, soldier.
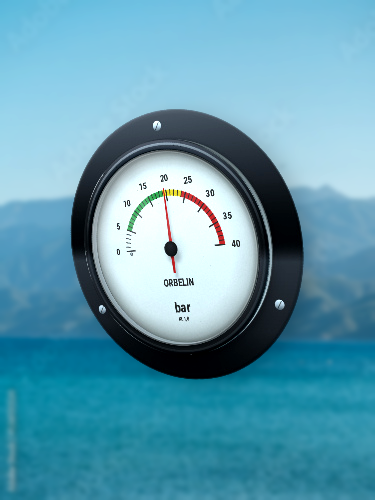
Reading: **20** bar
